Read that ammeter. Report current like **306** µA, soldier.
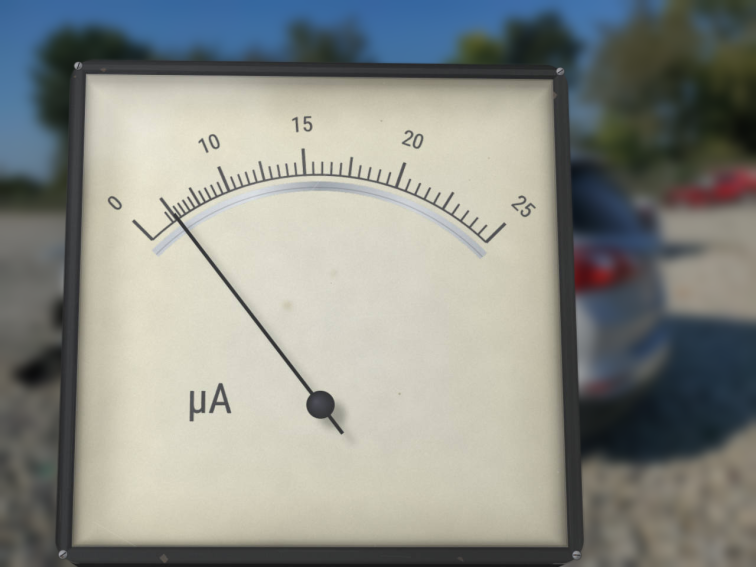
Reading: **5** µA
